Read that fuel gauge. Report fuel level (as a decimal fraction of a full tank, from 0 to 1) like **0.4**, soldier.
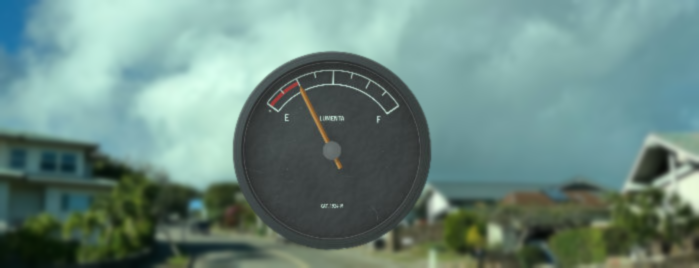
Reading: **0.25**
